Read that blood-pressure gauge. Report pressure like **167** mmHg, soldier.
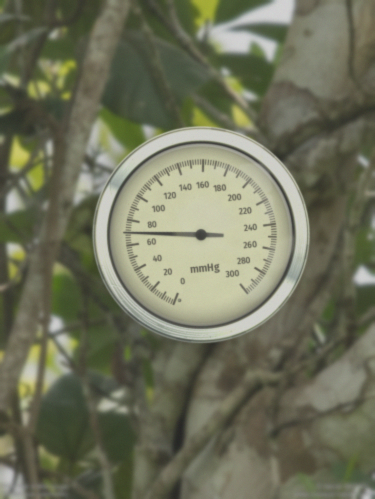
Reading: **70** mmHg
